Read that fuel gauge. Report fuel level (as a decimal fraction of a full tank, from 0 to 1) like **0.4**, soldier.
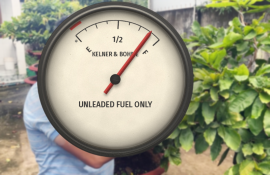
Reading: **0.875**
